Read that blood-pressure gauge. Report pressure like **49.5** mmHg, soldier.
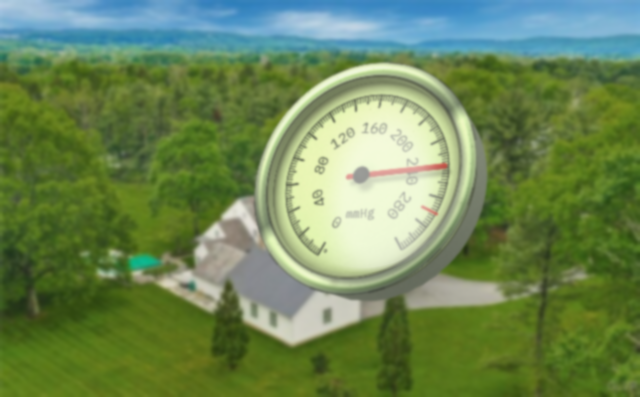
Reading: **240** mmHg
